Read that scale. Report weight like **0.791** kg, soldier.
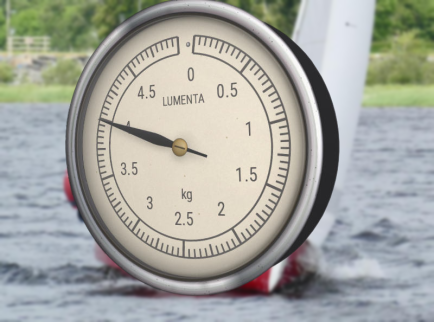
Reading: **4** kg
